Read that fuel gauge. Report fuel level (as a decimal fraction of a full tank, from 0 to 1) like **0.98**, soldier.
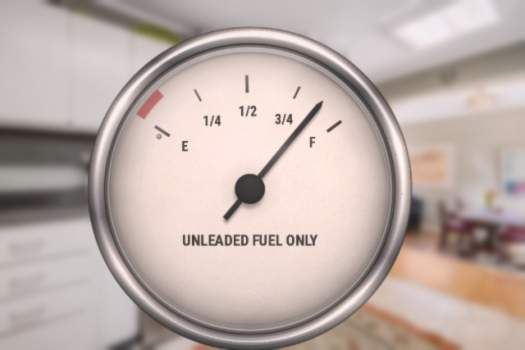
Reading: **0.875**
